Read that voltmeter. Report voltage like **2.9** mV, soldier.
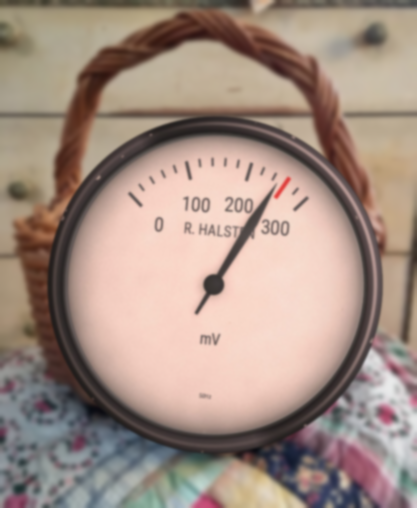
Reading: **250** mV
